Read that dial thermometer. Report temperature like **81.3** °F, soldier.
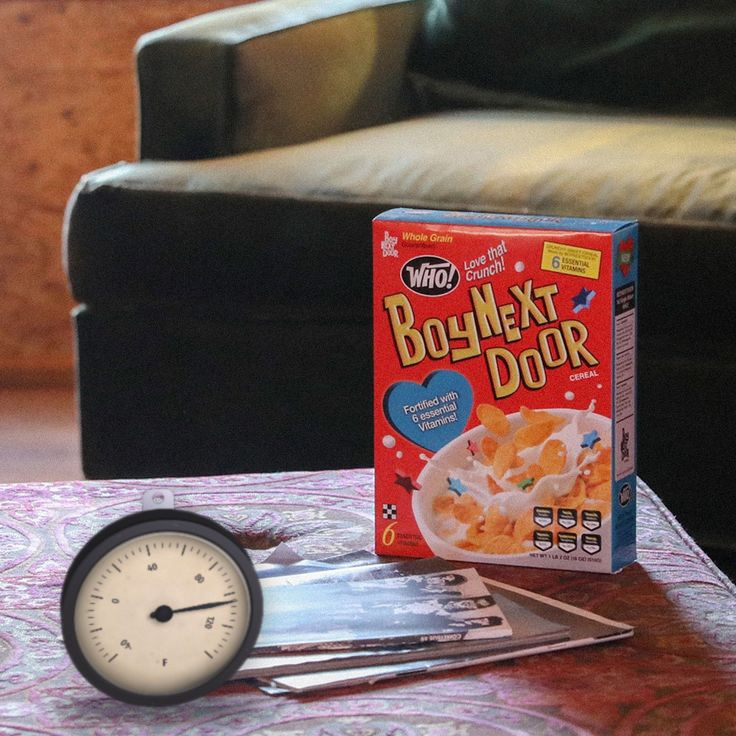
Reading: **104** °F
